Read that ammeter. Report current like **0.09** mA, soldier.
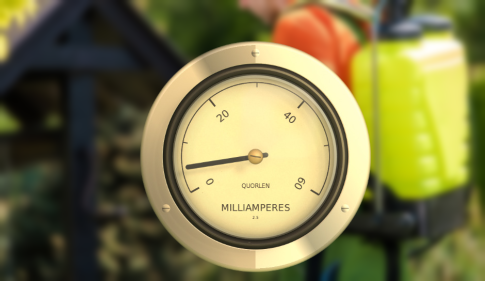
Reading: **5** mA
